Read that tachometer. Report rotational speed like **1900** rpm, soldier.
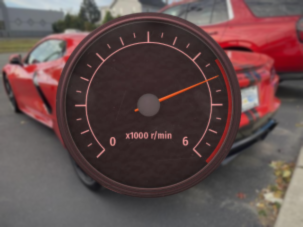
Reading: **4500** rpm
